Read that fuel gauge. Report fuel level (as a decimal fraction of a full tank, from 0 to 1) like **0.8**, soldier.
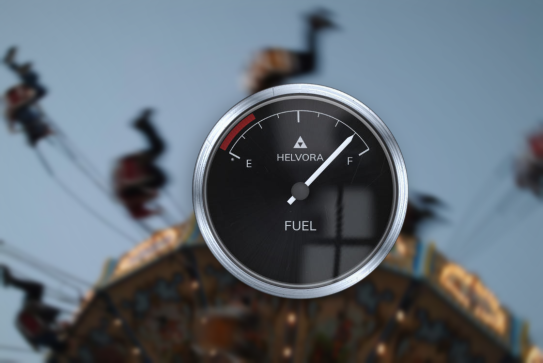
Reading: **0.875**
